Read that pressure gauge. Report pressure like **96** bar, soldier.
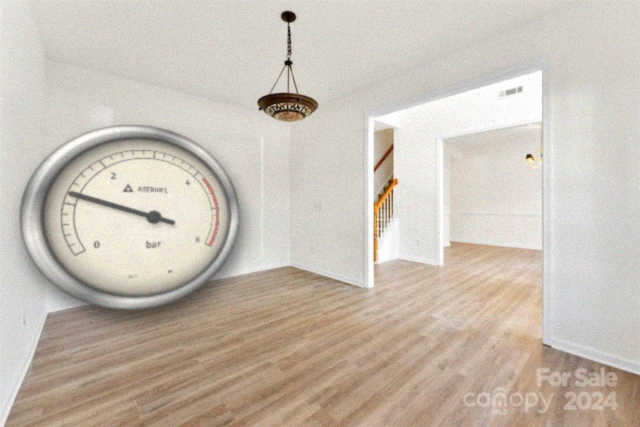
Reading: **1.2** bar
